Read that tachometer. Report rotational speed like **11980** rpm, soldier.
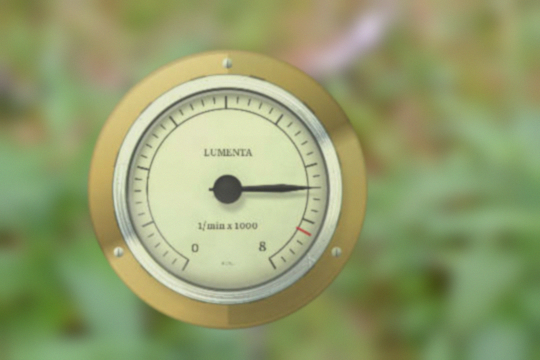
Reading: **6400** rpm
